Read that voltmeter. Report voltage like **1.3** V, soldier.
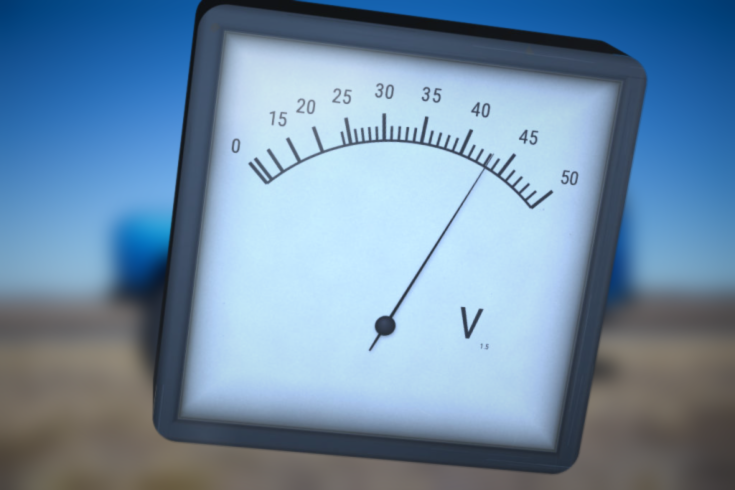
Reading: **43** V
